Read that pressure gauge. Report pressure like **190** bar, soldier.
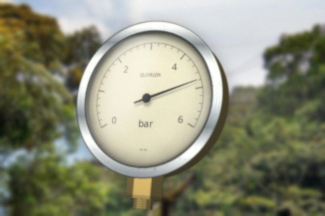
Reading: **4.8** bar
